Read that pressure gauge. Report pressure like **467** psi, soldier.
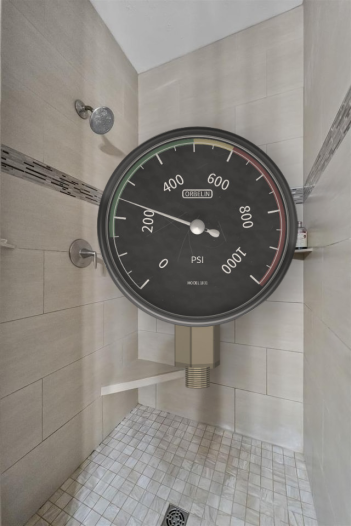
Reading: **250** psi
